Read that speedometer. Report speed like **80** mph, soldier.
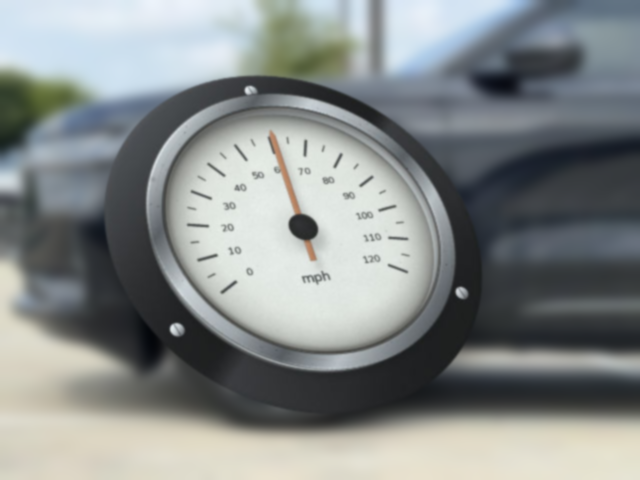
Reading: **60** mph
